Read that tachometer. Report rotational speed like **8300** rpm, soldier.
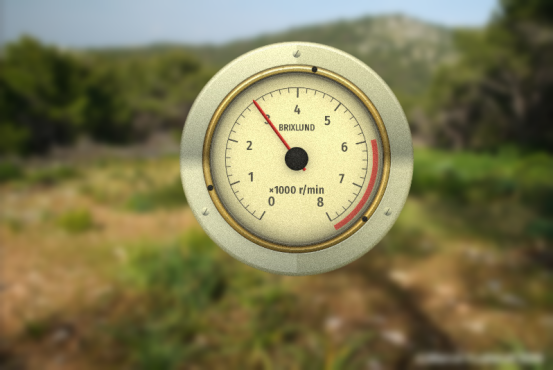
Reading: **3000** rpm
